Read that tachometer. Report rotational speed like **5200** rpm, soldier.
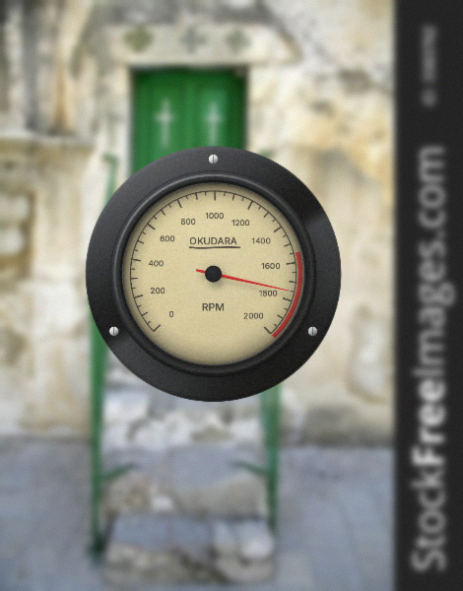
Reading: **1750** rpm
